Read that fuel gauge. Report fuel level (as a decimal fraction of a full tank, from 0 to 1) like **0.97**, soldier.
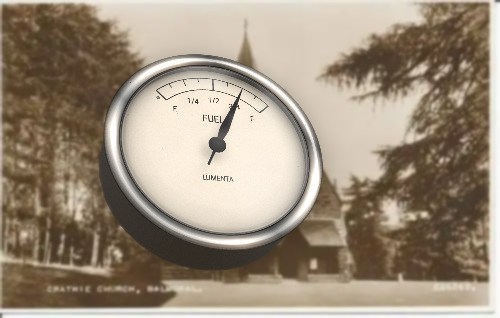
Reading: **0.75**
